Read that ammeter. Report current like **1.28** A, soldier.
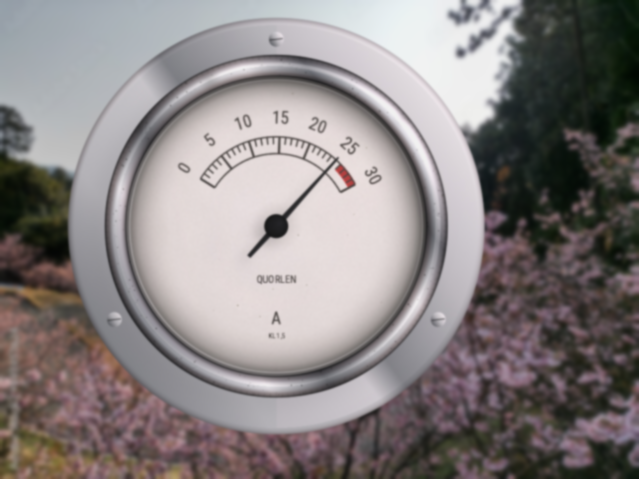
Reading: **25** A
